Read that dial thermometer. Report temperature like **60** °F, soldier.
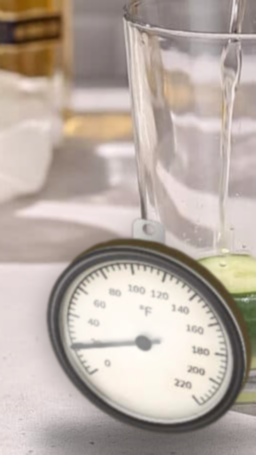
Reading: **20** °F
